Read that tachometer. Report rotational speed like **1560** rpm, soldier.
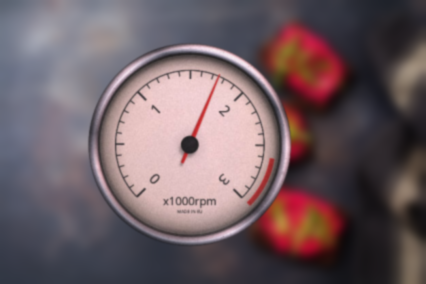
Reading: **1750** rpm
